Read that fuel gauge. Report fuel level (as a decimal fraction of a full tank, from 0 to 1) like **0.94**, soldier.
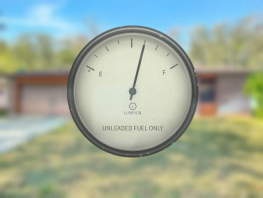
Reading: **0.625**
